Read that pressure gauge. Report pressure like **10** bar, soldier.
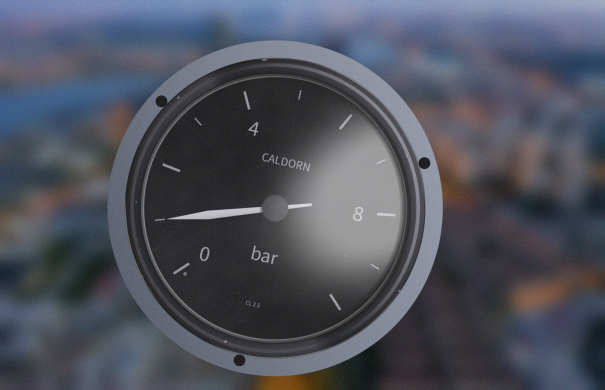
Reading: **1** bar
